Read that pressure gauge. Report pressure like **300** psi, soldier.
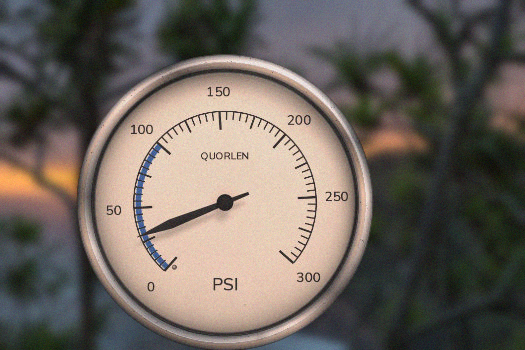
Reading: **30** psi
